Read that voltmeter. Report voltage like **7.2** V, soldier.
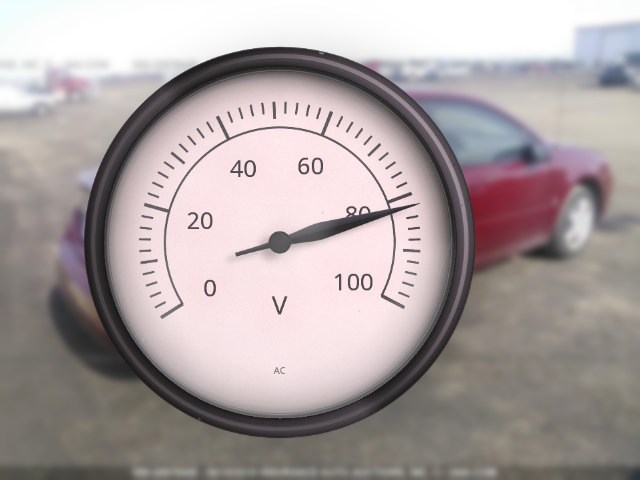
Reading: **82** V
